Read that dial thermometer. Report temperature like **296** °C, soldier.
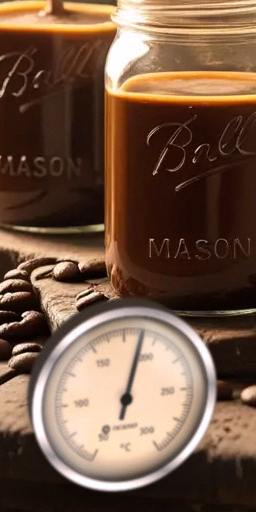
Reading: **187.5** °C
